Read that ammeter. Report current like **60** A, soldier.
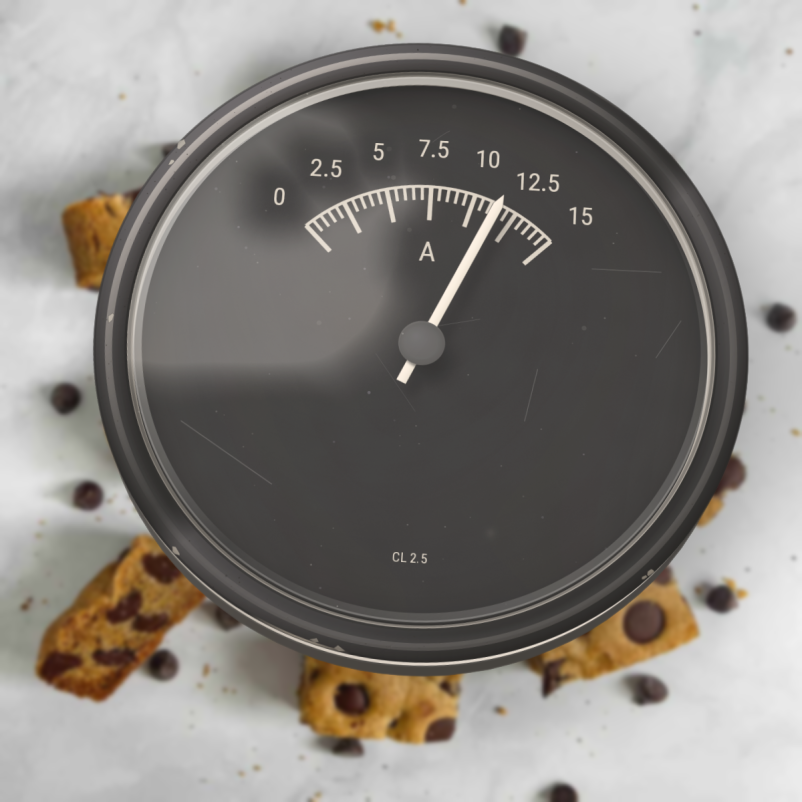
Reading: **11.5** A
